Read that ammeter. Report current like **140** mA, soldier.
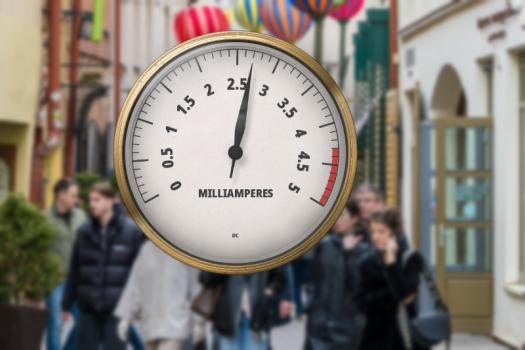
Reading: **2.7** mA
